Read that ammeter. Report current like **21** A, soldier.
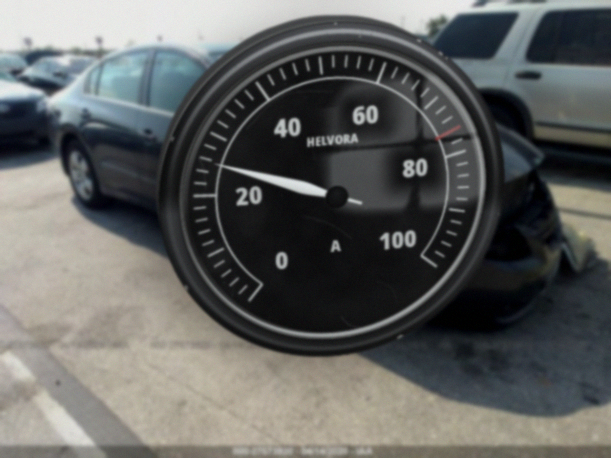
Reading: **26** A
